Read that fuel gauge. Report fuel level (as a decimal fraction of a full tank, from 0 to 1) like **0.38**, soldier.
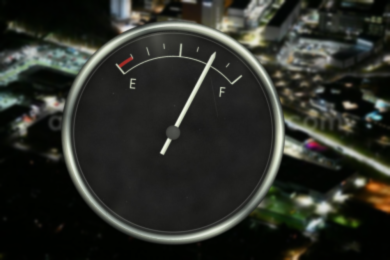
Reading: **0.75**
